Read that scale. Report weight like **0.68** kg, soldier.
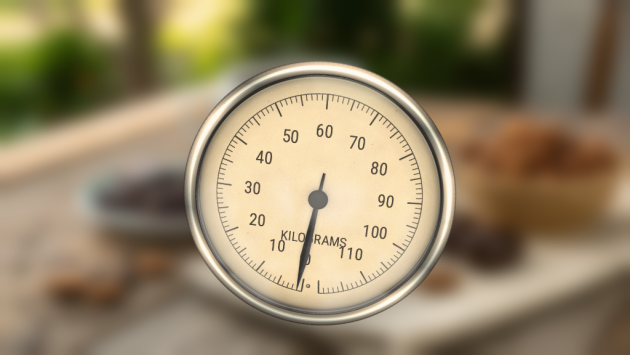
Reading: **1** kg
